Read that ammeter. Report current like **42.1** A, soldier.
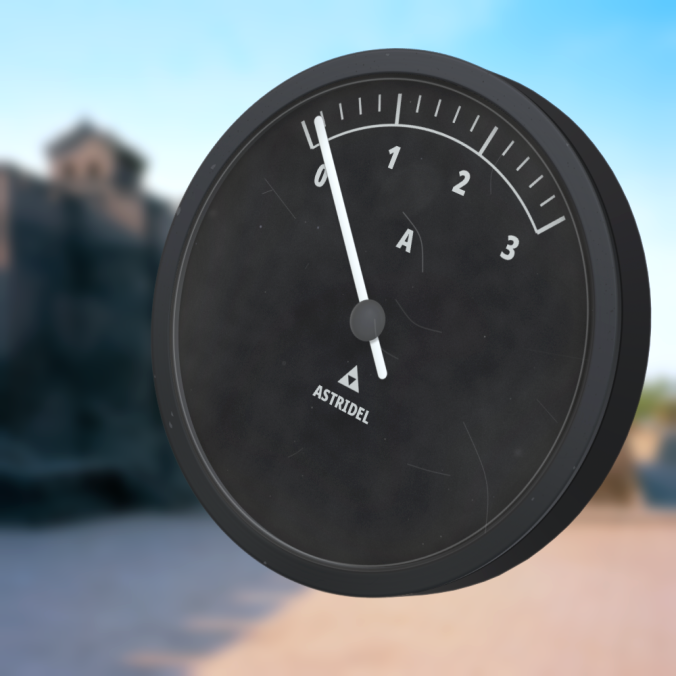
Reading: **0.2** A
